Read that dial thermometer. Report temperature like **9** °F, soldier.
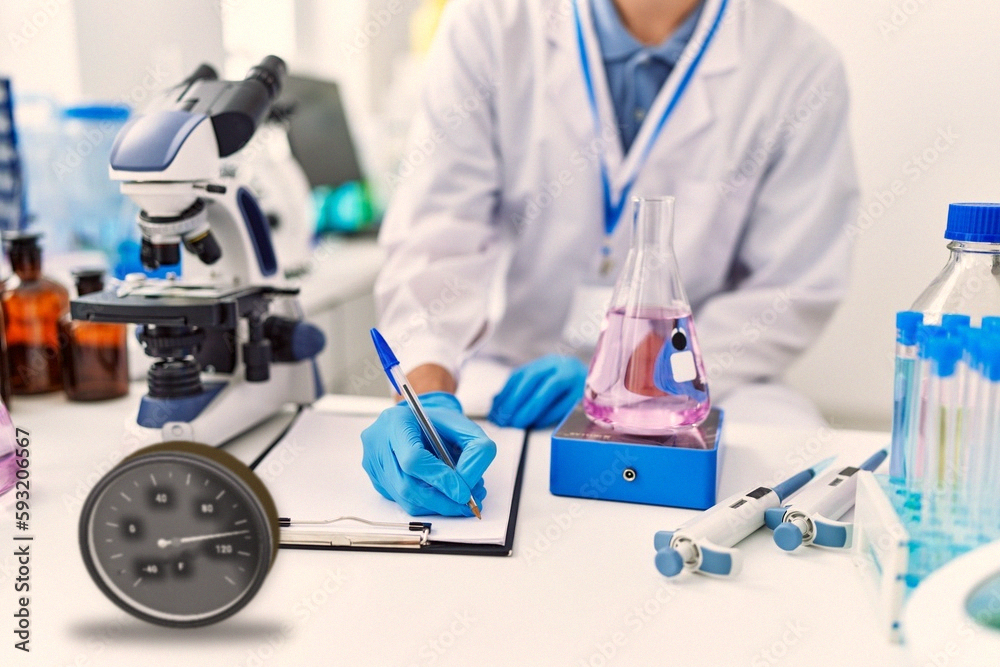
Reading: **105** °F
